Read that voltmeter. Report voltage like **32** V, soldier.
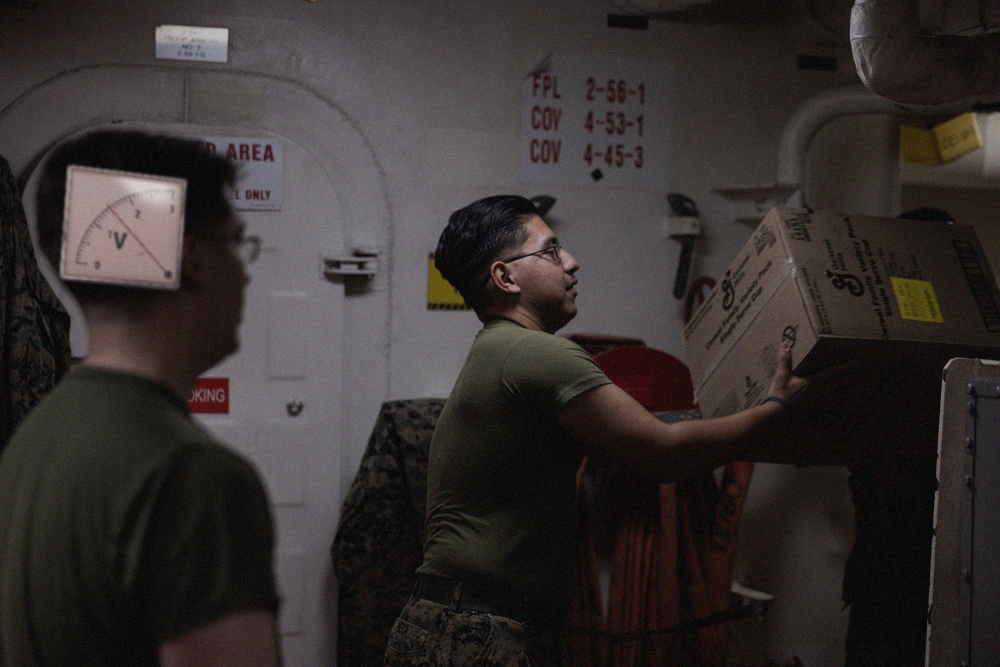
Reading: **1.5** V
